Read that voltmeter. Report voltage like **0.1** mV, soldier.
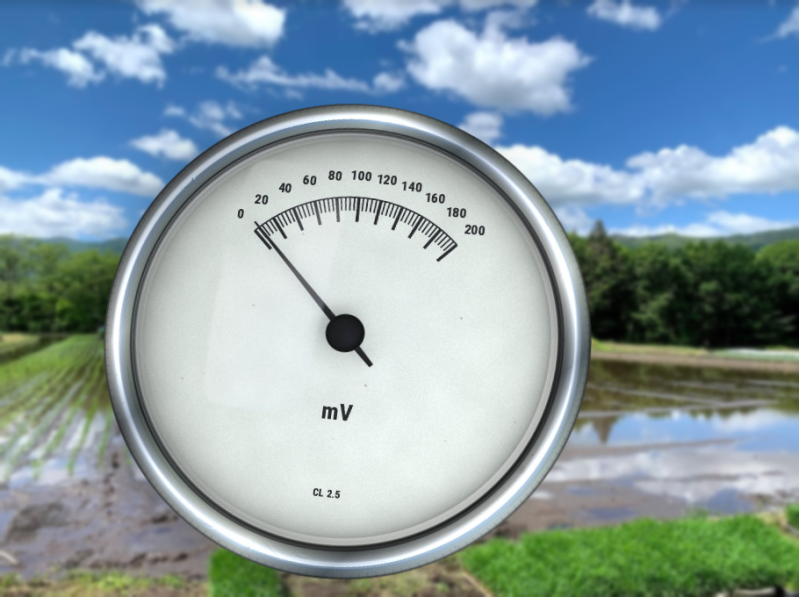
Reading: **4** mV
